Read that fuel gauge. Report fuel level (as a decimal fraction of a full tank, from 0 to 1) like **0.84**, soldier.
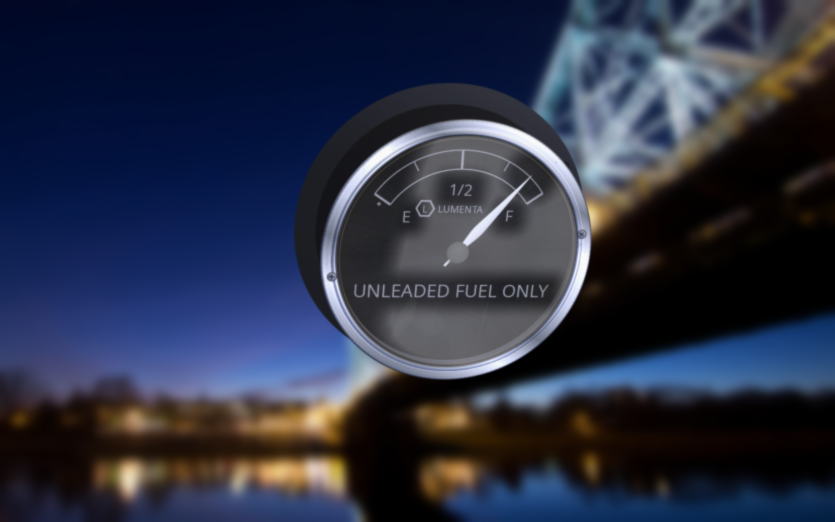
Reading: **0.875**
